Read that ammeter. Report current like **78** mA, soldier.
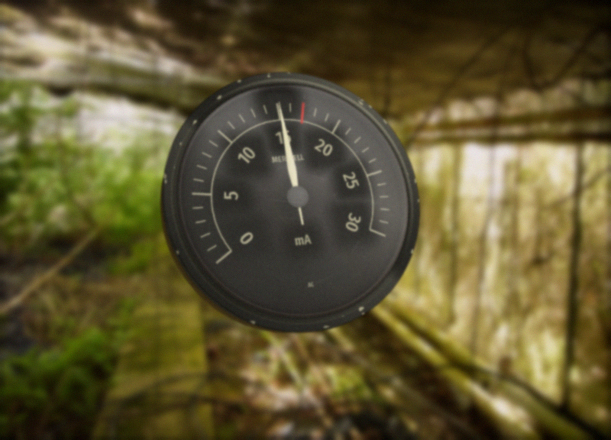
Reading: **15** mA
